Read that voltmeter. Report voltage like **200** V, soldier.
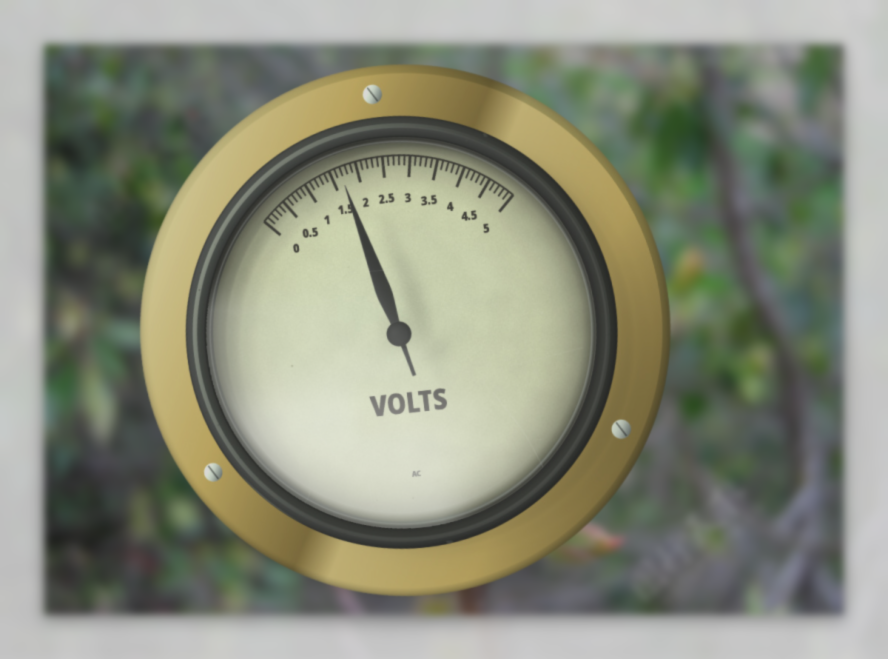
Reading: **1.7** V
